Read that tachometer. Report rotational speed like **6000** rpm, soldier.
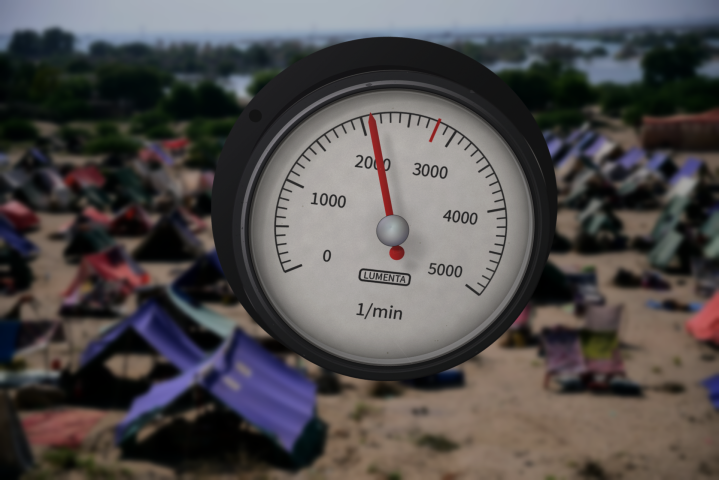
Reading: **2100** rpm
